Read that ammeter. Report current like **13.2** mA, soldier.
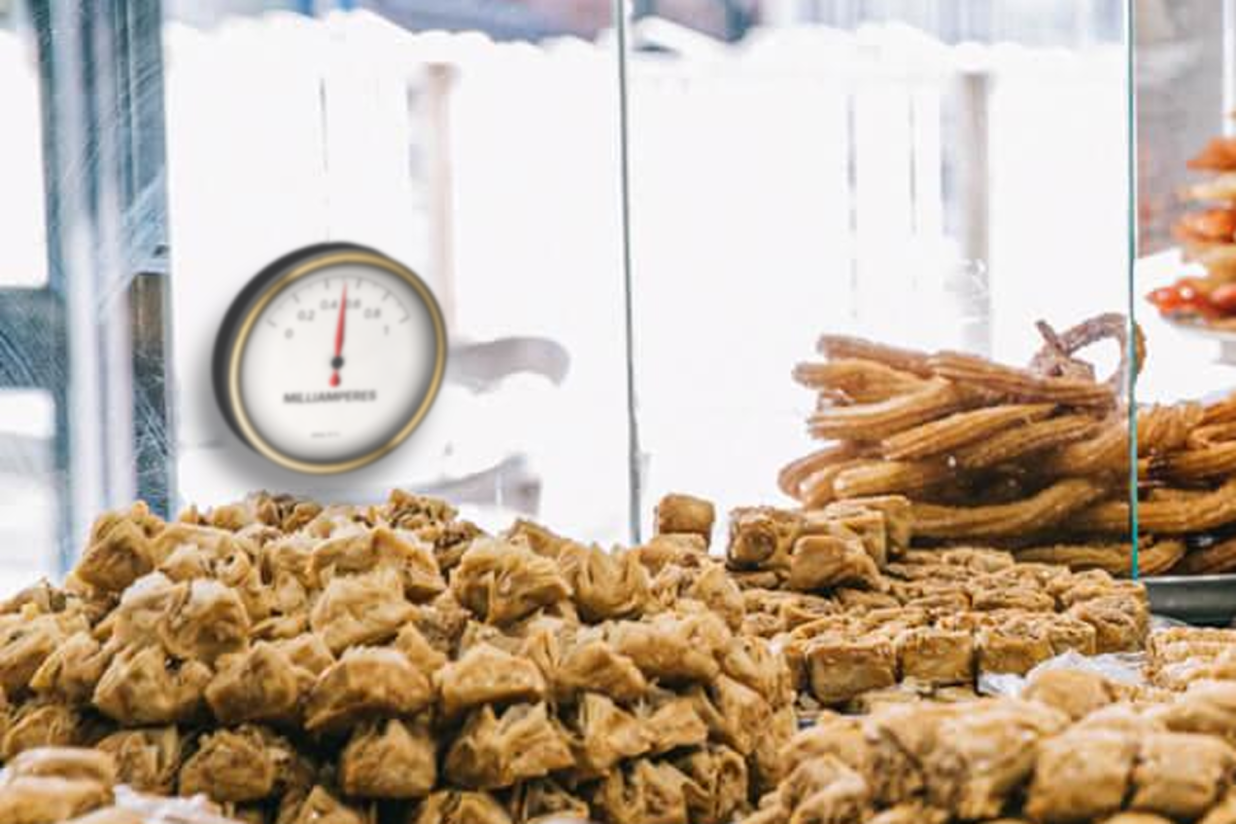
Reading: **0.5** mA
